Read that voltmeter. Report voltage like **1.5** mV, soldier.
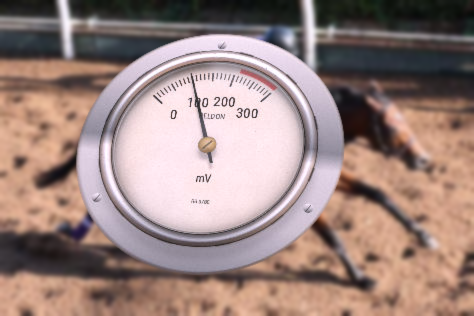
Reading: **100** mV
